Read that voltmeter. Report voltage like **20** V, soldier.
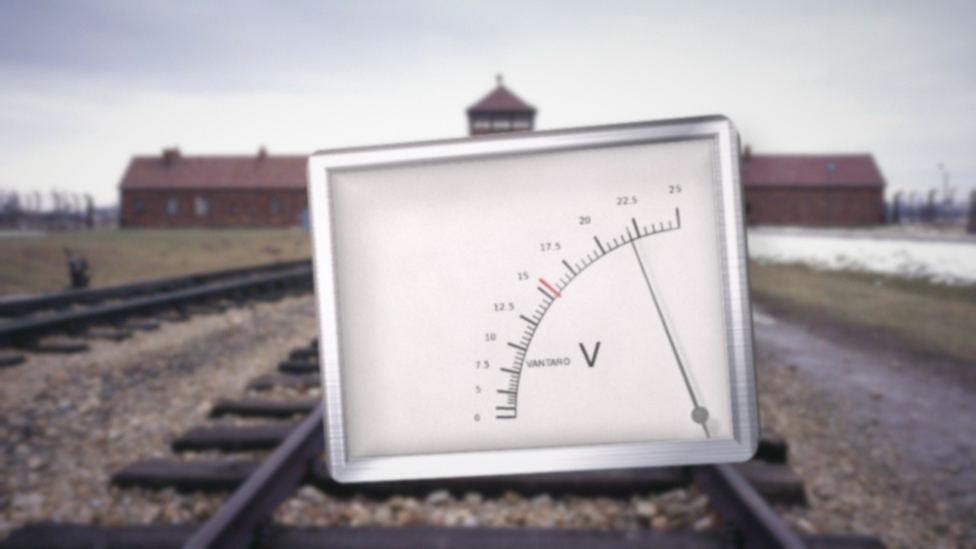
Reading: **22** V
